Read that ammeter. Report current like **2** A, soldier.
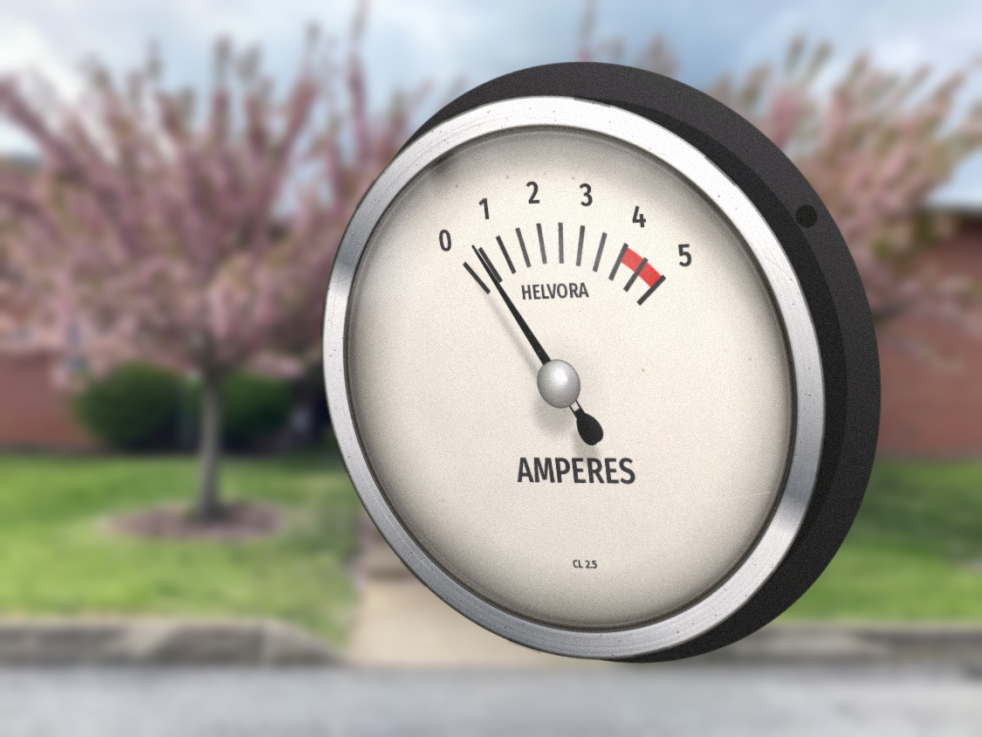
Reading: **0.5** A
